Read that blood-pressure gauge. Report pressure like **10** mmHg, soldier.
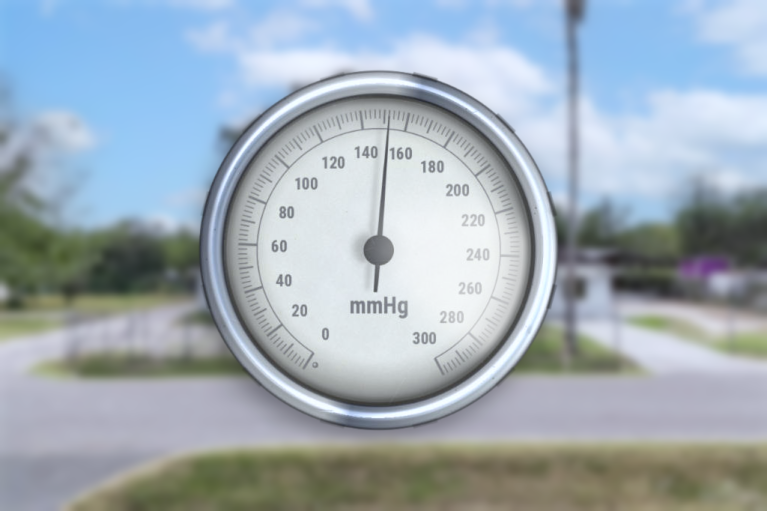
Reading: **152** mmHg
